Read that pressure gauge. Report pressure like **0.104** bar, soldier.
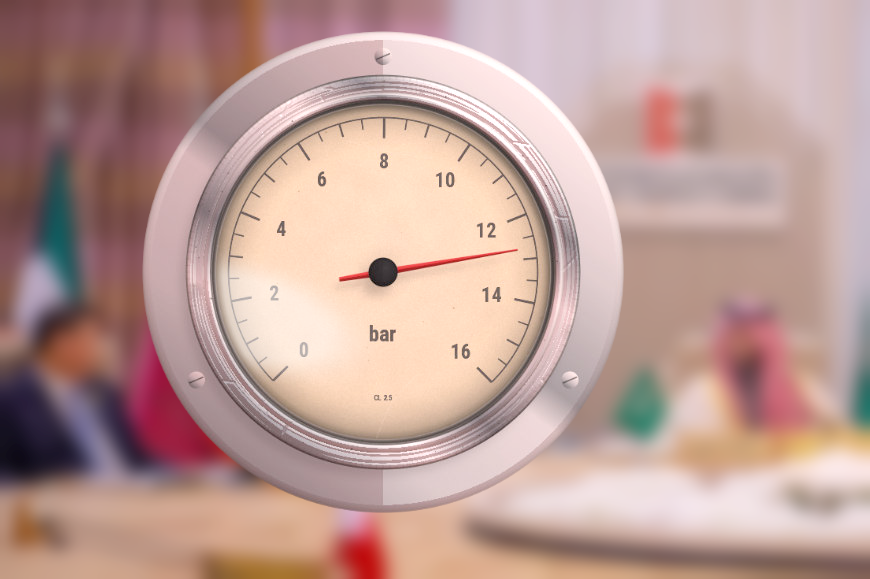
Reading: **12.75** bar
